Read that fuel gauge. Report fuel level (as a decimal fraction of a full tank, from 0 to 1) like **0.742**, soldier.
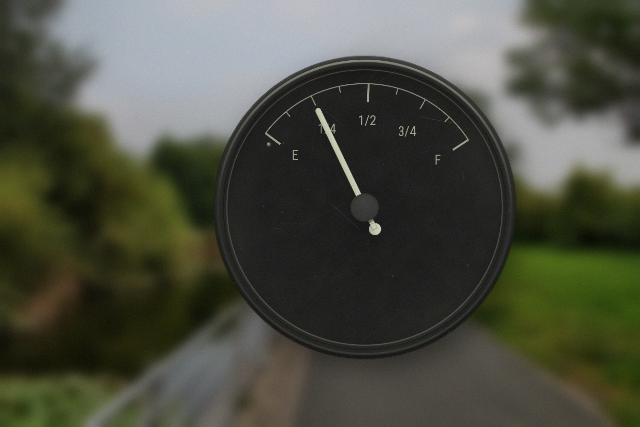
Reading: **0.25**
